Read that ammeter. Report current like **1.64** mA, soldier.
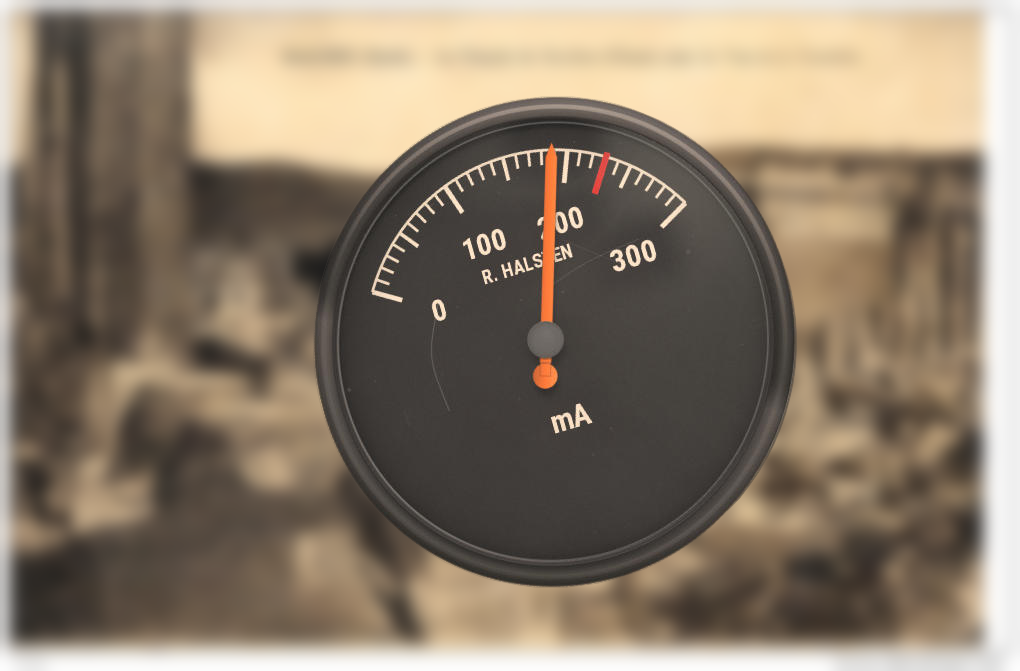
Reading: **190** mA
